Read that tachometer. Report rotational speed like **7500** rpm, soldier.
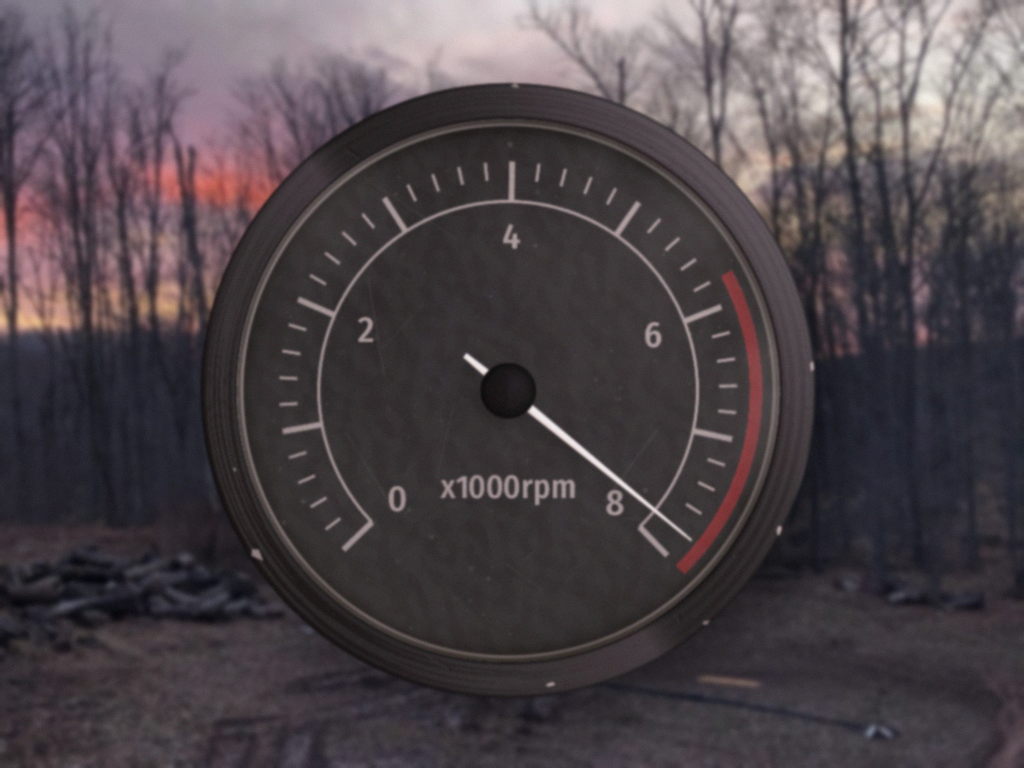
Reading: **7800** rpm
